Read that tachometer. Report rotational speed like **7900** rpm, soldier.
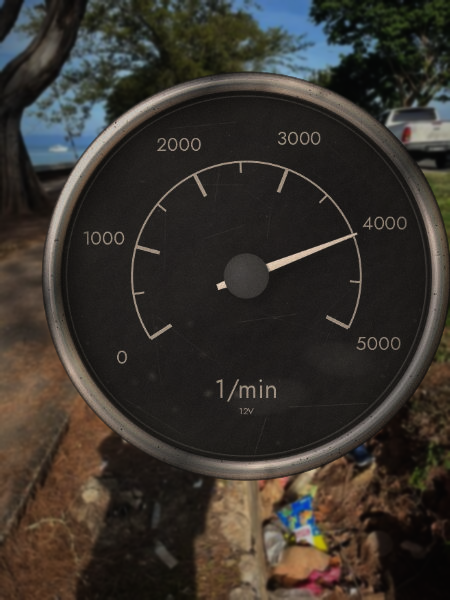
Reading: **4000** rpm
